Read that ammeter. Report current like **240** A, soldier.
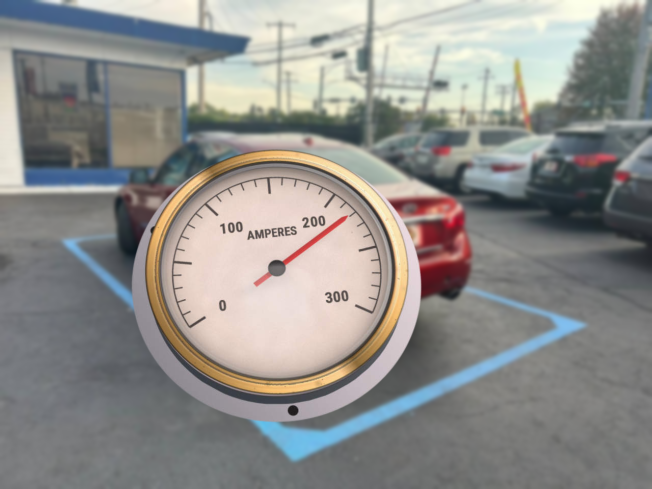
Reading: **220** A
